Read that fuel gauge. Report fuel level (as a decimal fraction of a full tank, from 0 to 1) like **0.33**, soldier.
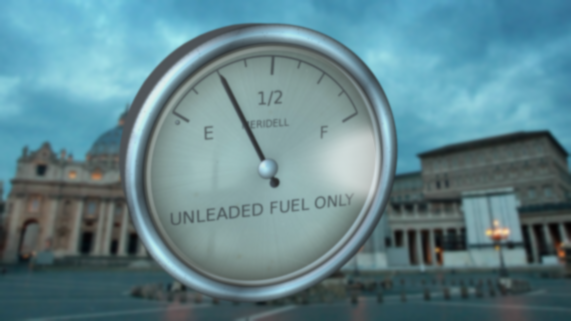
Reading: **0.25**
